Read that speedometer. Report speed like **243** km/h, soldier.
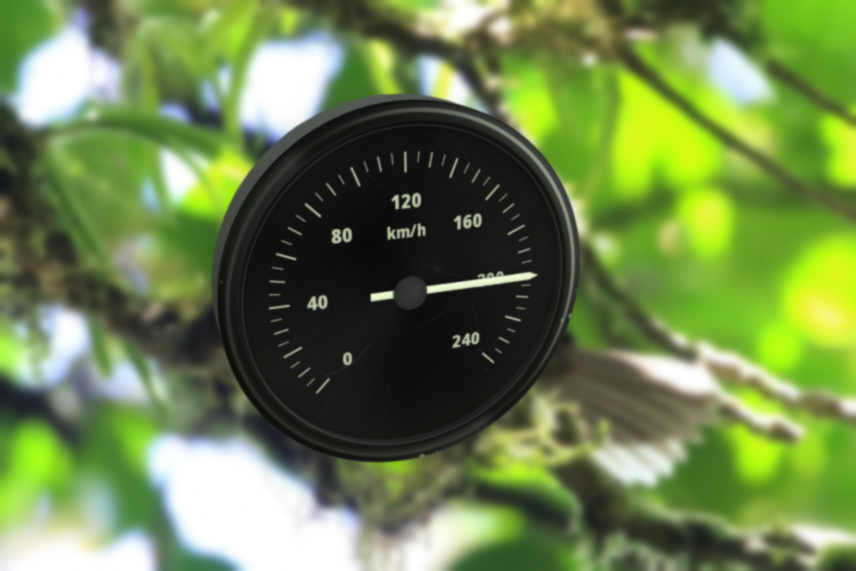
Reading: **200** km/h
